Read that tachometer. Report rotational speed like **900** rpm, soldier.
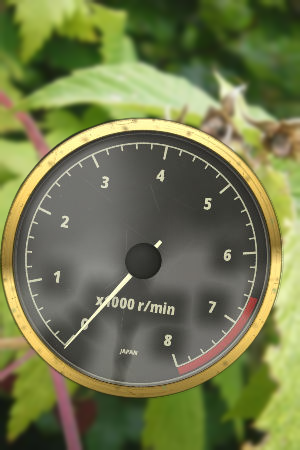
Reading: **0** rpm
